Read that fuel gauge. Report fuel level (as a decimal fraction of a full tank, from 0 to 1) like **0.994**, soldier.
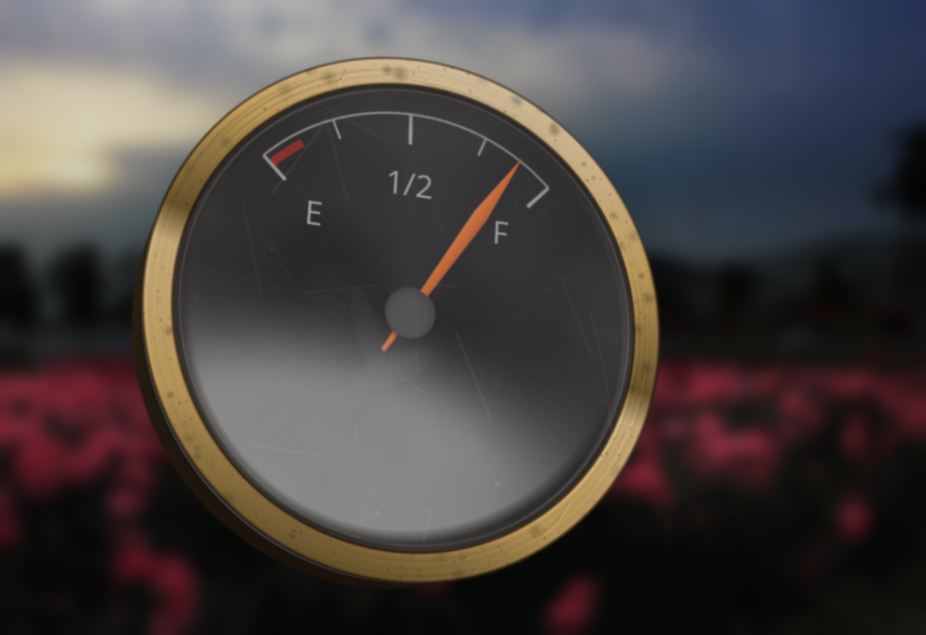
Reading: **0.875**
